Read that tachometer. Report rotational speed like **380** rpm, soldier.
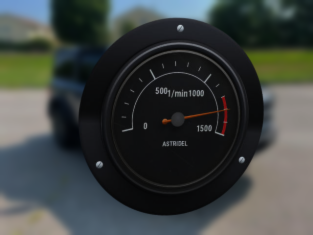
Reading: **1300** rpm
